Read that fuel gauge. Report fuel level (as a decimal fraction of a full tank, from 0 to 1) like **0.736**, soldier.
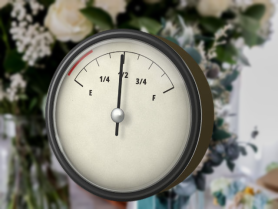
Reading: **0.5**
